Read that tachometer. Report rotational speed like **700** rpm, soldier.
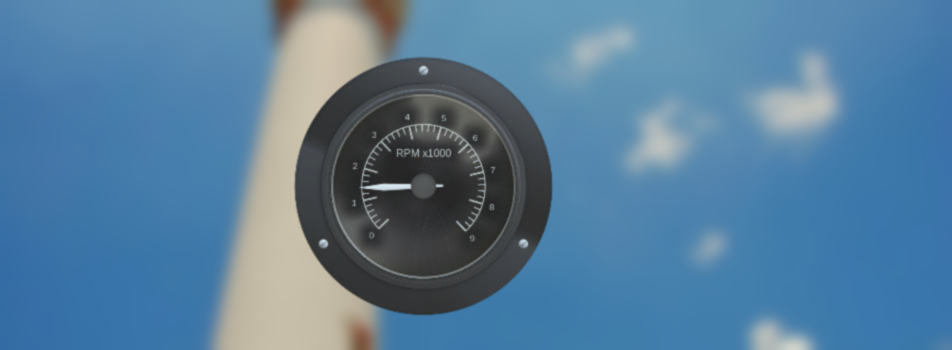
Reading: **1400** rpm
